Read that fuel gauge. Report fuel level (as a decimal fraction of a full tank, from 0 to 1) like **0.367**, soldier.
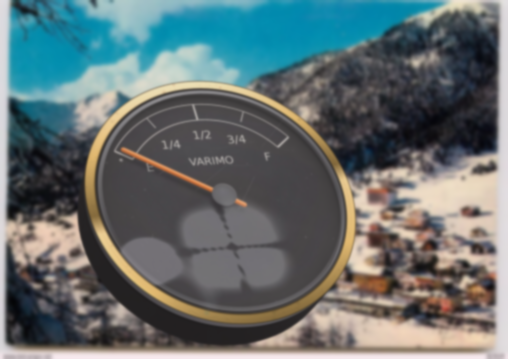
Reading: **0**
